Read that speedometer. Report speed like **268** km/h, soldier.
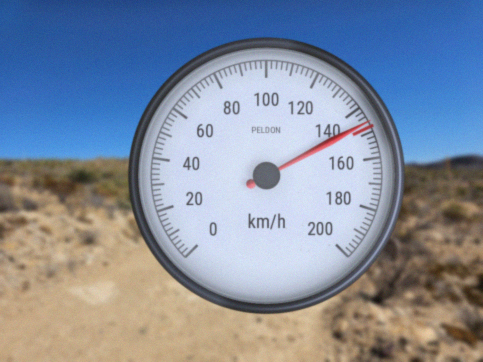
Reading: **146** km/h
